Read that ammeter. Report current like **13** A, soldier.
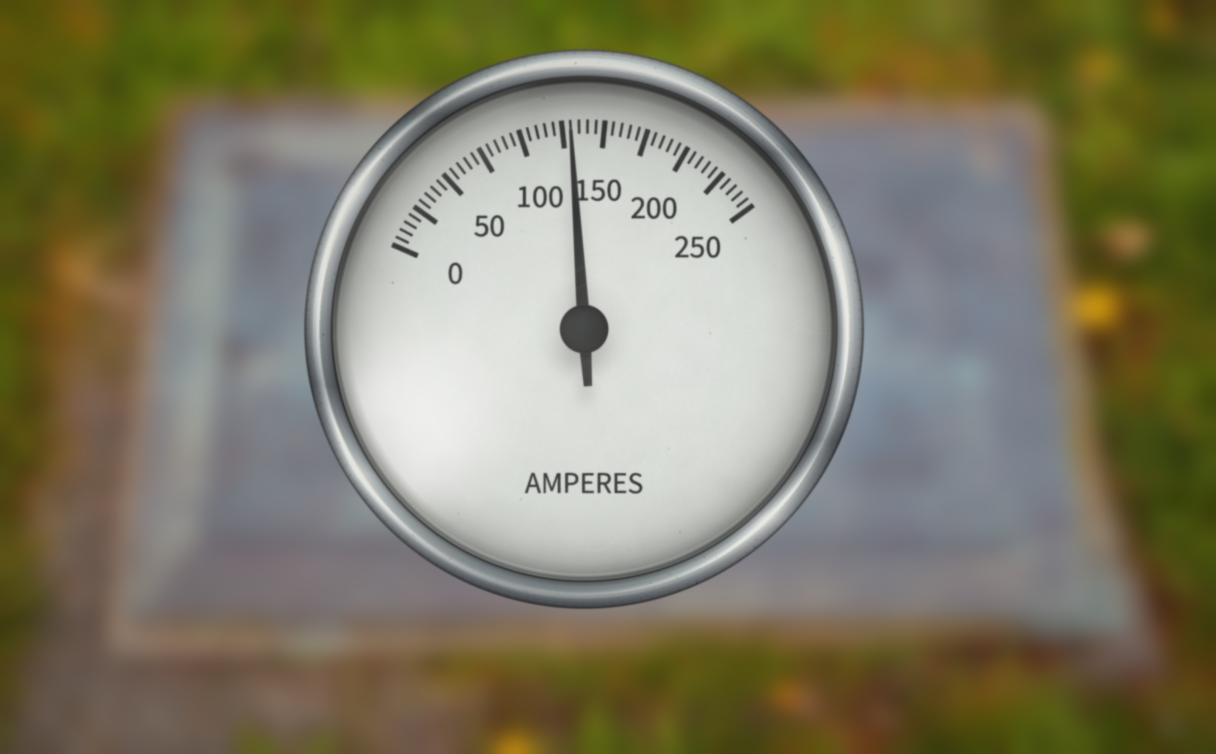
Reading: **130** A
